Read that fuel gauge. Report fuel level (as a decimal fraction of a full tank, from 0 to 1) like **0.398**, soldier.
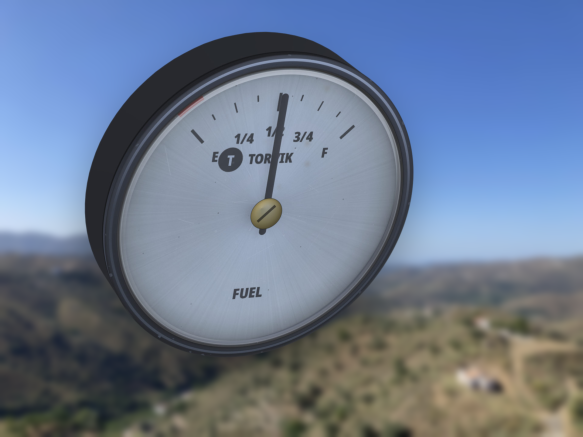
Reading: **0.5**
